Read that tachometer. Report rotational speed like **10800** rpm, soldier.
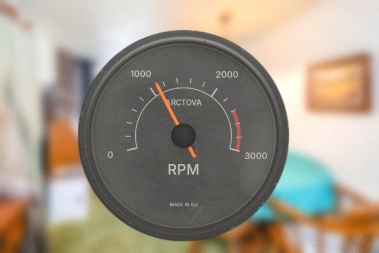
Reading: **1100** rpm
